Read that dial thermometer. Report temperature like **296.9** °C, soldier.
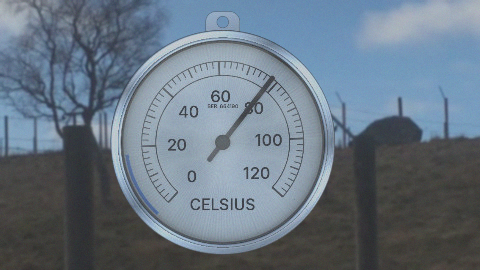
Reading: **78** °C
